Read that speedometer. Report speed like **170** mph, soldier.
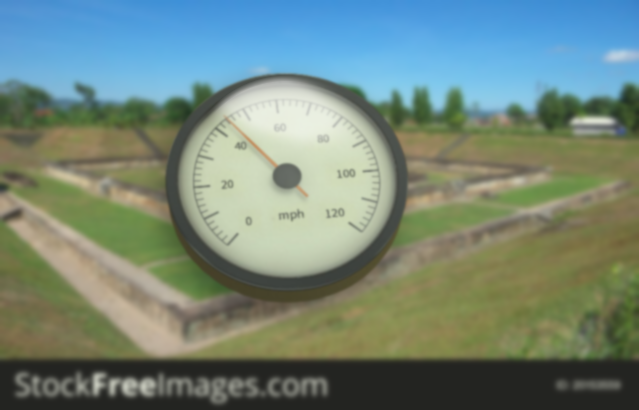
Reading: **44** mph
